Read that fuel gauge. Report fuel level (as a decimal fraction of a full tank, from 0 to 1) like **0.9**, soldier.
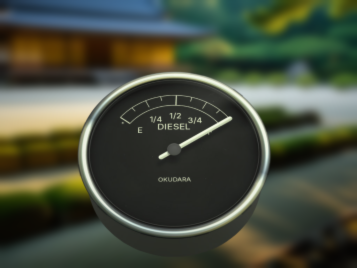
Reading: **1**
